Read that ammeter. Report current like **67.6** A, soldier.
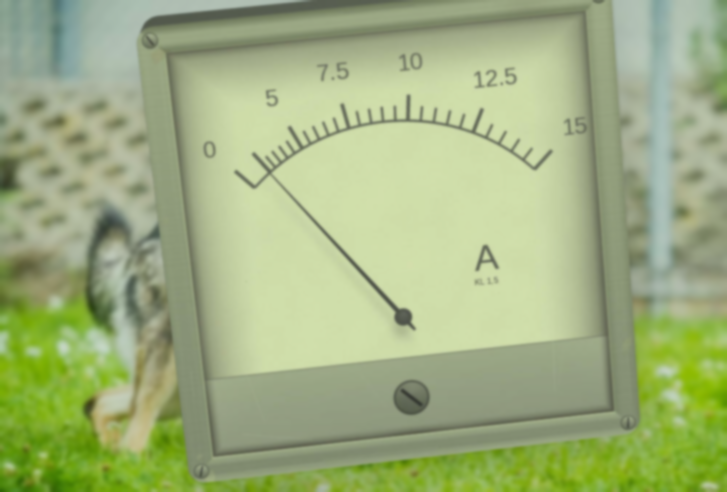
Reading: **2.5** A
